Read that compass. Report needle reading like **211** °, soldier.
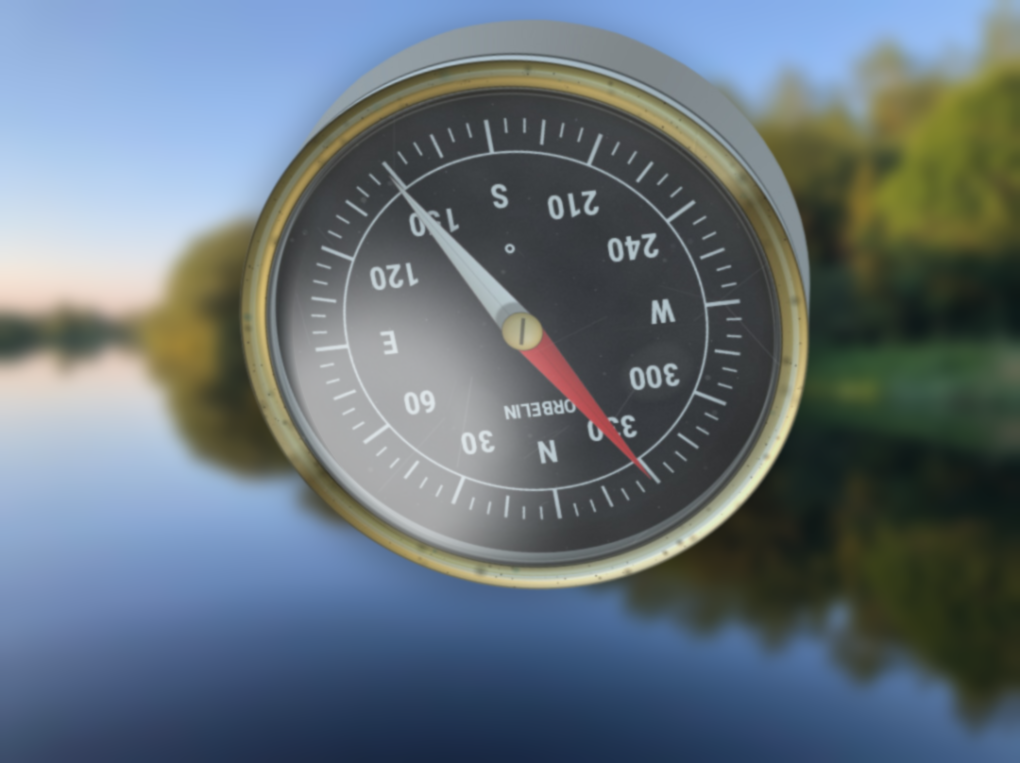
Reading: **330** °
